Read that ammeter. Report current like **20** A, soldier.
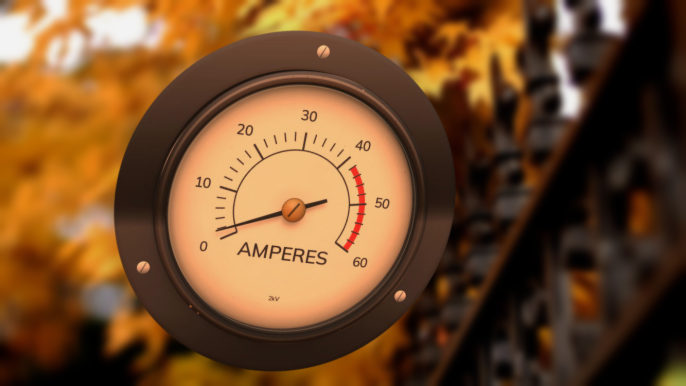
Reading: **2** A
